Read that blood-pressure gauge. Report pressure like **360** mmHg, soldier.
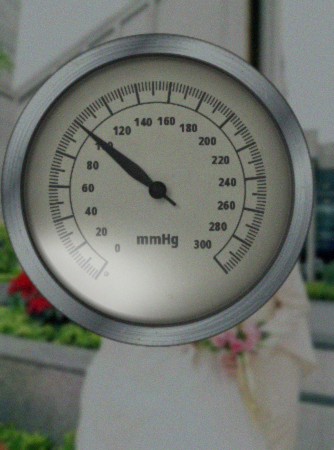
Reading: **100** mmHg
